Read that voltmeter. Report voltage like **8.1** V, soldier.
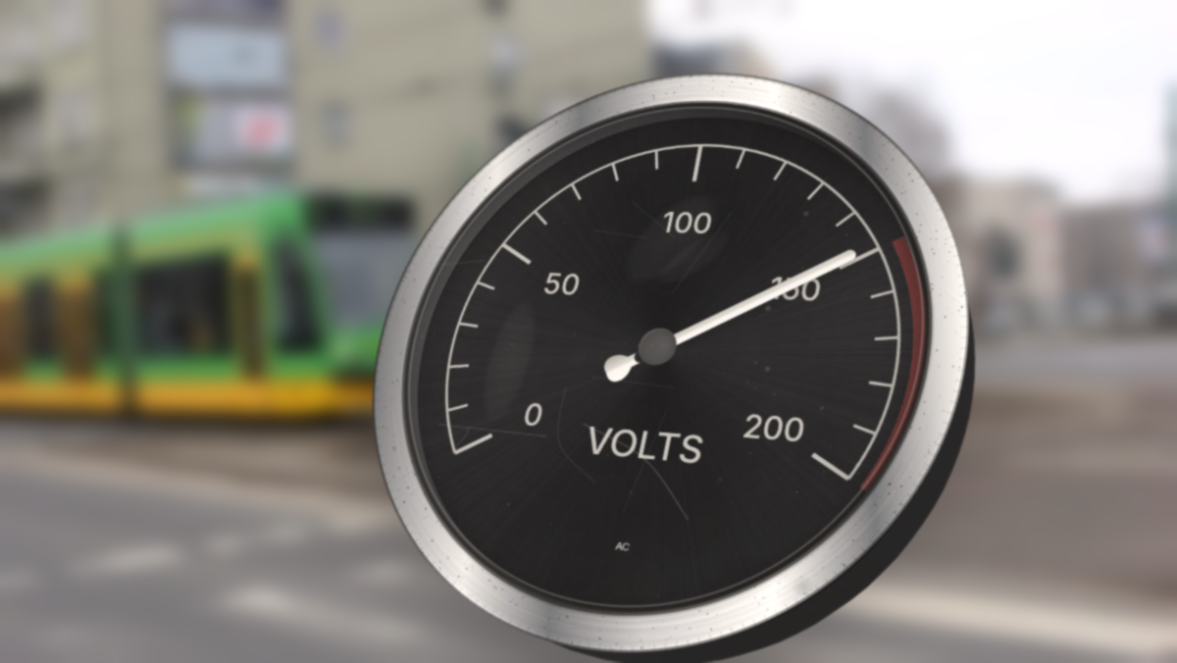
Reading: **150** V
